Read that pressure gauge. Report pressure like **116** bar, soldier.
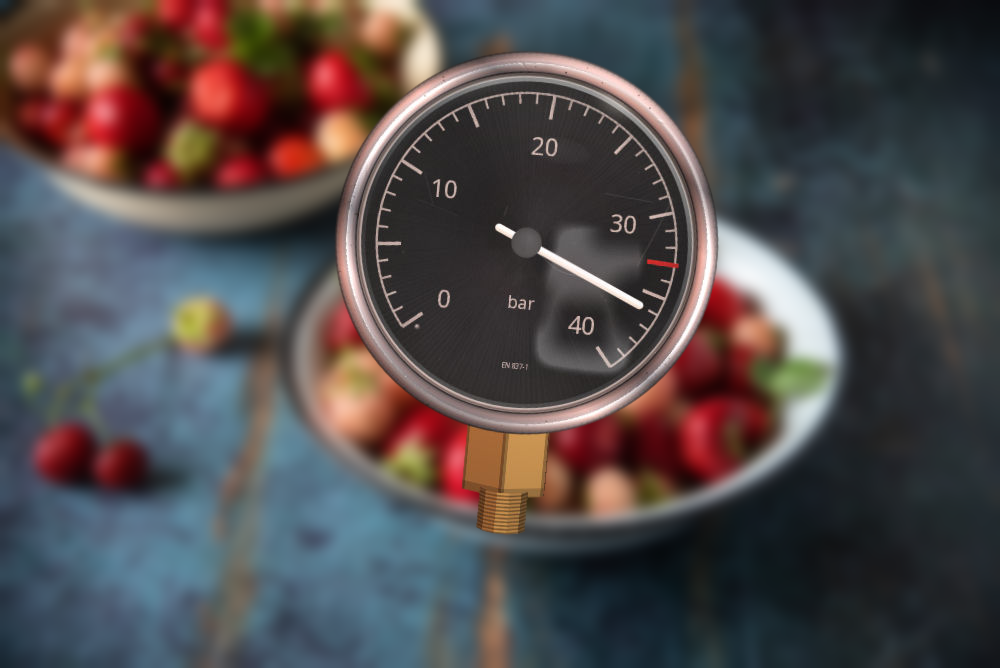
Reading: **36** bar
